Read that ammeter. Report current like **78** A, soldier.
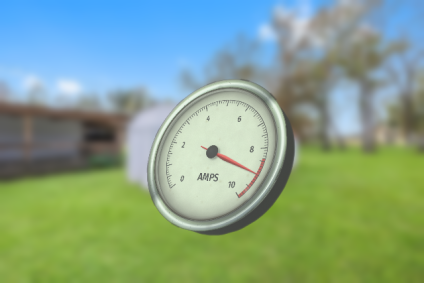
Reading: **9** A
